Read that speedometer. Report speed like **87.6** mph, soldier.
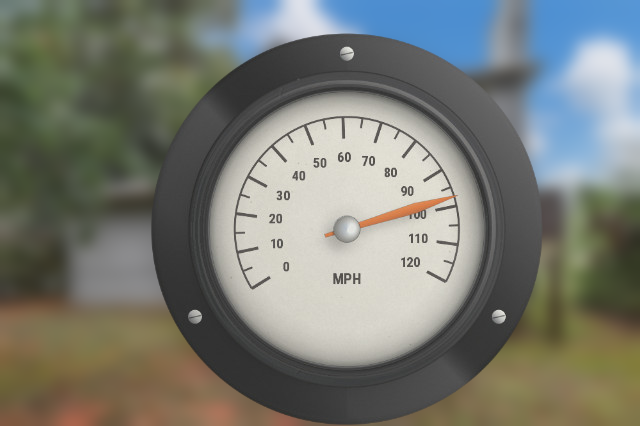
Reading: **97.5** mph
